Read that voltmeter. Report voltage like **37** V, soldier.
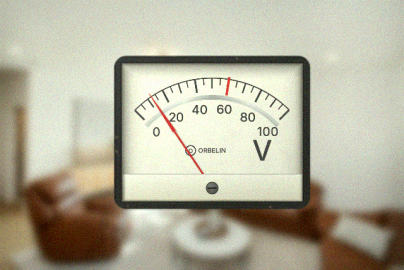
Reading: **12.5** V
